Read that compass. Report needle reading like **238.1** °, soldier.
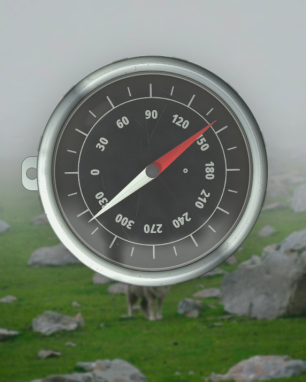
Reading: **142.5** °
